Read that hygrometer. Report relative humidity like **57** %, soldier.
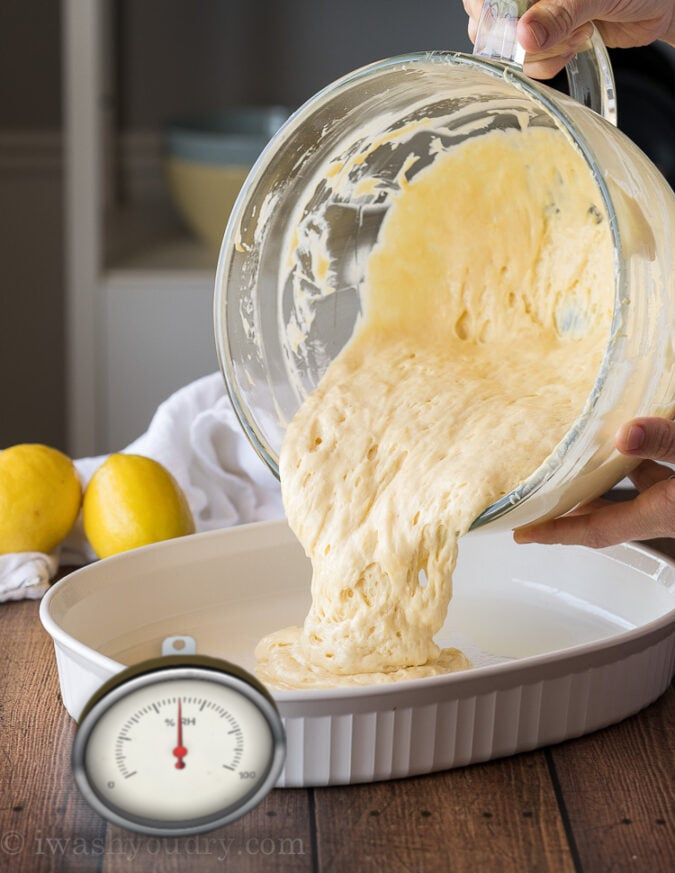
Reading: **50** %
